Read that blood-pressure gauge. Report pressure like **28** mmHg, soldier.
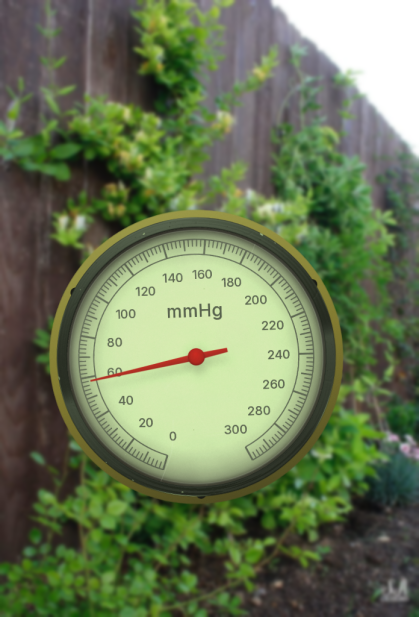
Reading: **58** mmHg
